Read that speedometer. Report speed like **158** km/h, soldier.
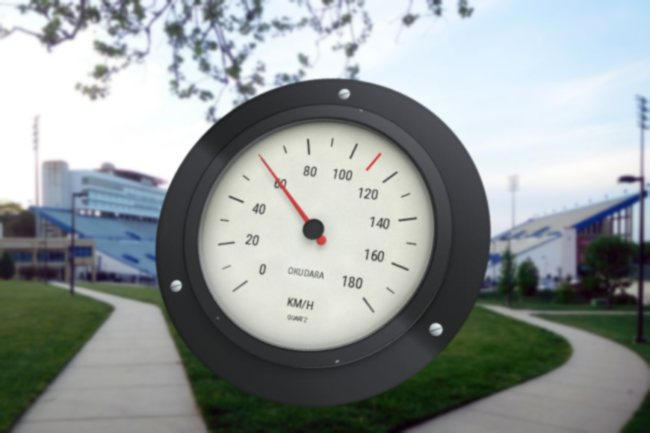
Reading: **60** km/h
